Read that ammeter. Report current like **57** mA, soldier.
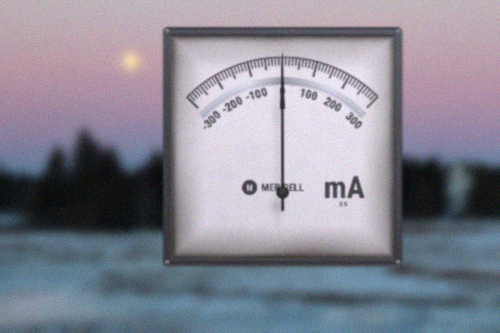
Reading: **0** mA
